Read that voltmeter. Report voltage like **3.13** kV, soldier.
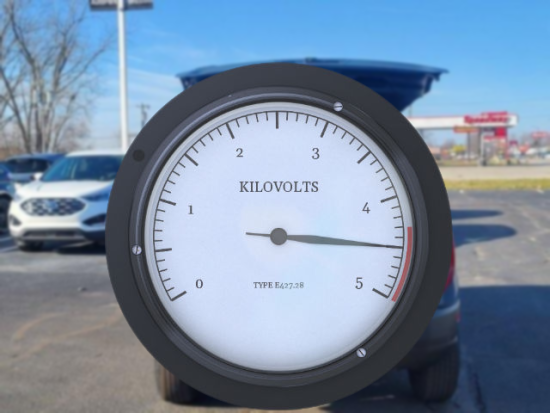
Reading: **4.5** kV
